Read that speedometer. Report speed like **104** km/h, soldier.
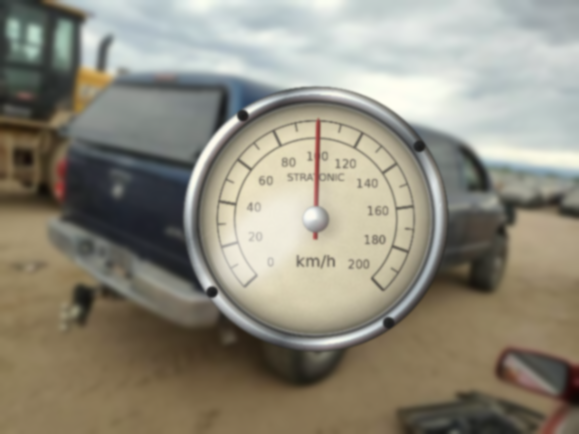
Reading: **100** km/h
